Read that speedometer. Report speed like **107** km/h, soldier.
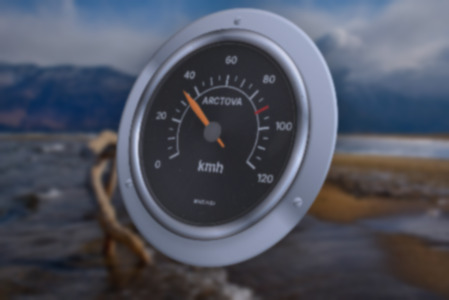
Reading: **35** km/h
